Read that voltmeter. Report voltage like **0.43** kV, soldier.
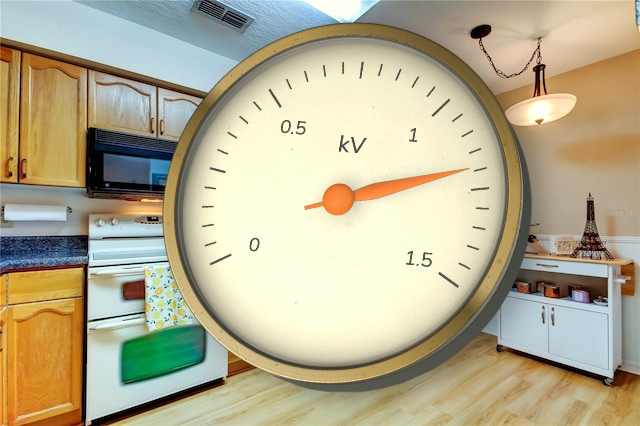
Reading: **1.2** kV
